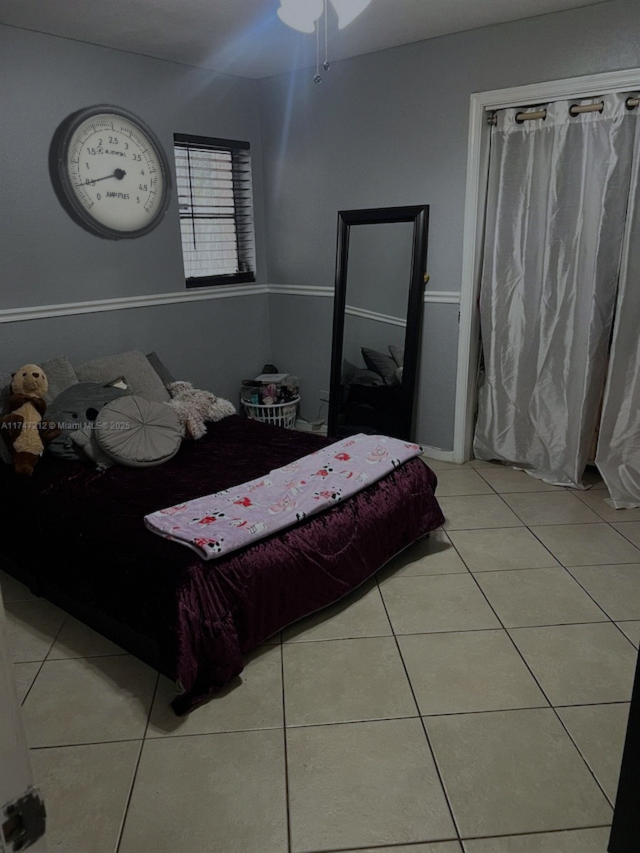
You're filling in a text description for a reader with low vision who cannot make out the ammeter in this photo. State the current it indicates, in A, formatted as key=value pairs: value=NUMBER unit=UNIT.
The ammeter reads value=0.5 unit=A
